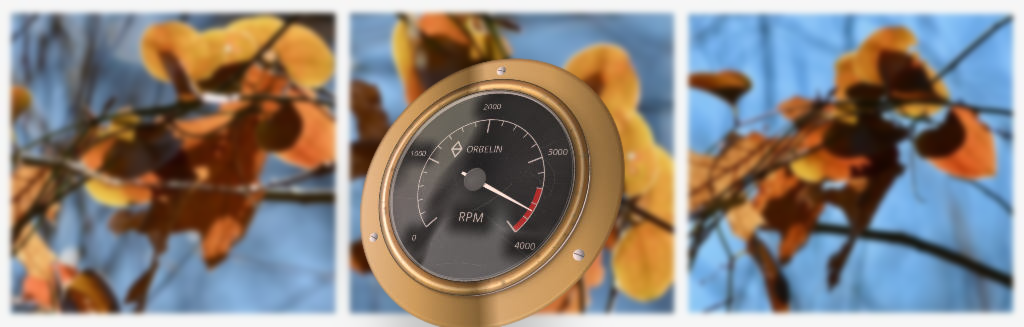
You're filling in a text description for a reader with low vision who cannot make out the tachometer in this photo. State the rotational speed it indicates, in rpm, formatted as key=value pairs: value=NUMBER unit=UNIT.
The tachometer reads value=3700 unit=rpm
